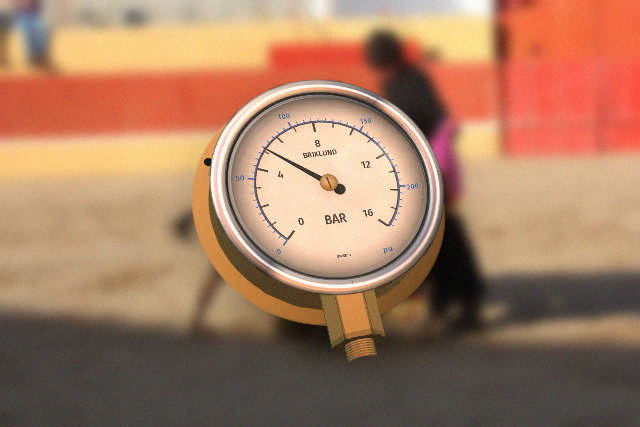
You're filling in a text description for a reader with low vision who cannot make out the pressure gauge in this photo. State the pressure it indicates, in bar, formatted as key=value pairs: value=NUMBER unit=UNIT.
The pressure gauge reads value=5 unit=bar
